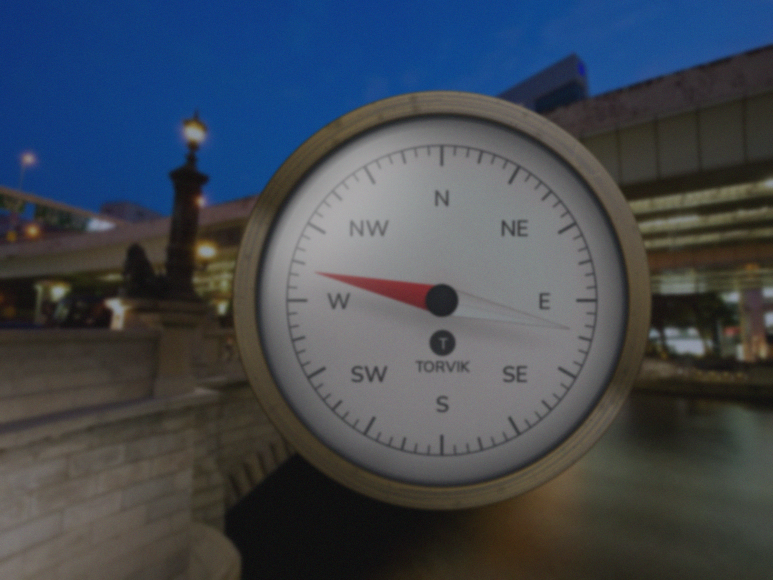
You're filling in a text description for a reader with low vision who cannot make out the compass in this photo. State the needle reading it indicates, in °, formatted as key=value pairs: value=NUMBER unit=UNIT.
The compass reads value=282.5 unit=°
